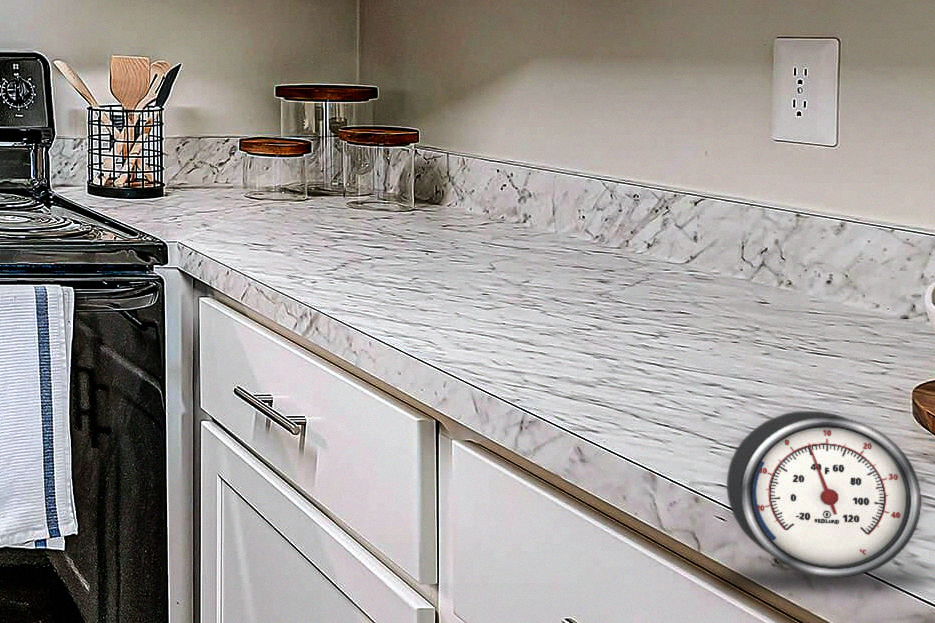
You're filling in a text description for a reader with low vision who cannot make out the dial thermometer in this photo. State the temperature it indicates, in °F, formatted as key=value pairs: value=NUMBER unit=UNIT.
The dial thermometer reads value=40 unit=°F
